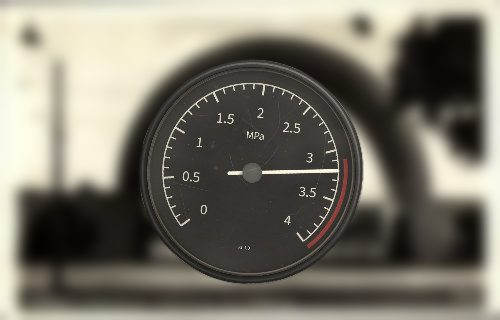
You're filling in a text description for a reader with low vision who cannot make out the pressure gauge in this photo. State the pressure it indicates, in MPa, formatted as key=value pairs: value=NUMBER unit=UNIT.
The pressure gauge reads value=3.2 unit=MPa
